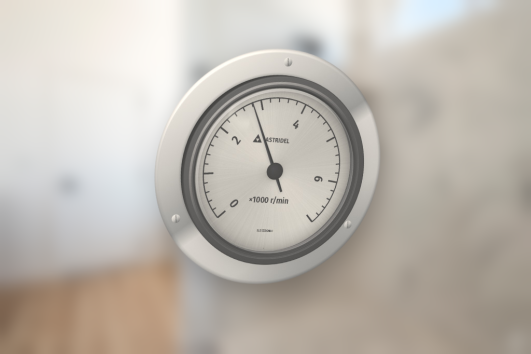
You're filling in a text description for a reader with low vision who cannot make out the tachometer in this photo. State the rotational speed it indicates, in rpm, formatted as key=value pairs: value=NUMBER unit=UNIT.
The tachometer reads value=2800 unit=rpm
